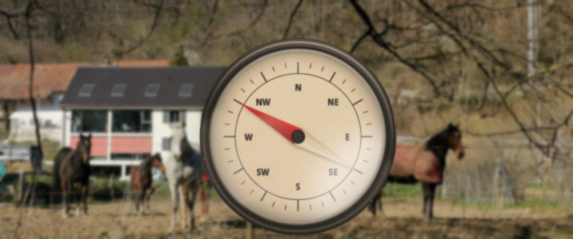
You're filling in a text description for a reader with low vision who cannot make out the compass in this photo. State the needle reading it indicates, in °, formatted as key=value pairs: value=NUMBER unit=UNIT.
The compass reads value=300 unit=°
